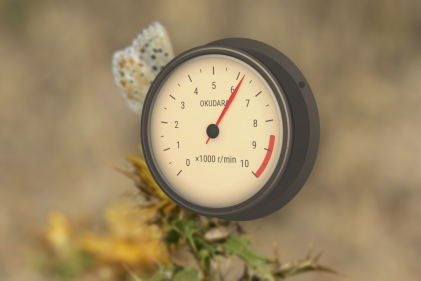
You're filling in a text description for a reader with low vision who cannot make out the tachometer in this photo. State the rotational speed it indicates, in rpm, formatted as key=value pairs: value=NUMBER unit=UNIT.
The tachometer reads value=6250 unit=rpm
